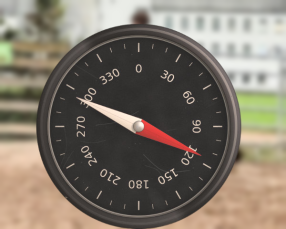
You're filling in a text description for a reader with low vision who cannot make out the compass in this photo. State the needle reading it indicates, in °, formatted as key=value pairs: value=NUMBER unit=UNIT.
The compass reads value=115 unit=°
